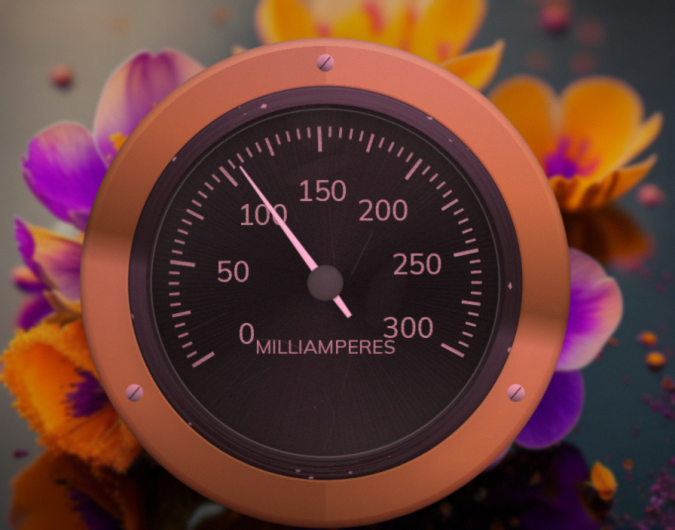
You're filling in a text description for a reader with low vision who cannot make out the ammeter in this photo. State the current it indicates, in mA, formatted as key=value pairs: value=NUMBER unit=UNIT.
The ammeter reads value=107.5 unit=mA
